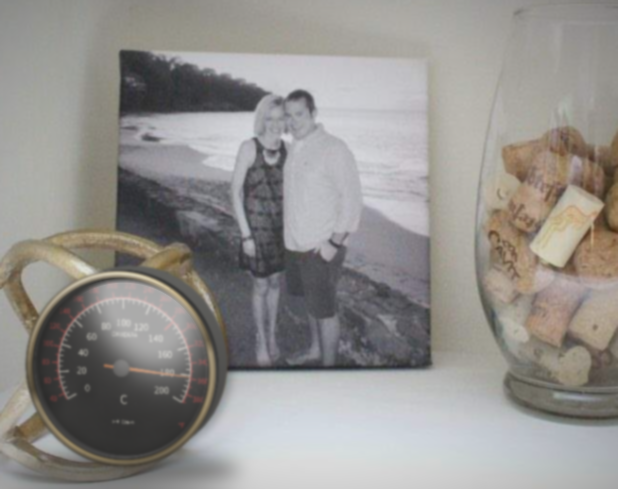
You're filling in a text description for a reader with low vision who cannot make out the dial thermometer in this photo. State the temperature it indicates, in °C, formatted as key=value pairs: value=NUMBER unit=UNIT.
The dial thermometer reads value=180 unit=°C
